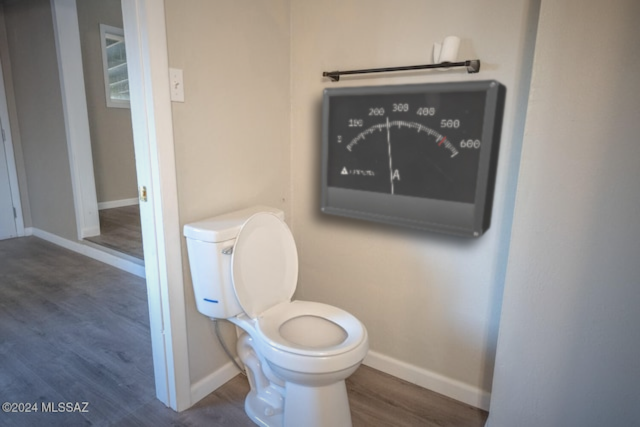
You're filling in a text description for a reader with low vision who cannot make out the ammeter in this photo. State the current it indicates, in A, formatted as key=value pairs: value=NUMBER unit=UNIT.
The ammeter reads value=250 unit=A
